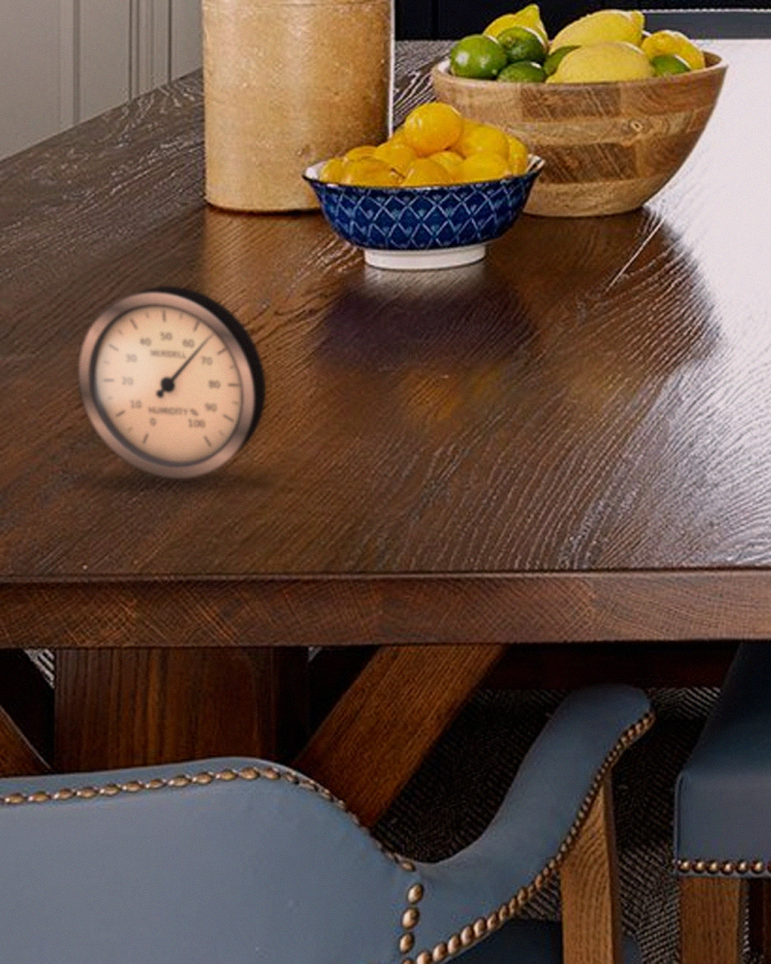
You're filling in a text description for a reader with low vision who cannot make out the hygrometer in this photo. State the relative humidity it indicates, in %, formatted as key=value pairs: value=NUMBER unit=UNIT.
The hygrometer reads value=65 unit=%
